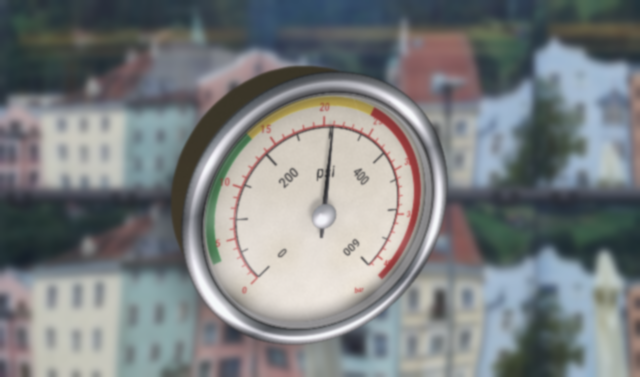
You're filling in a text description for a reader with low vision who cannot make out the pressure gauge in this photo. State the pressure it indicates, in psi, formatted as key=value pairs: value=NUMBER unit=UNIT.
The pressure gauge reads value=300 unit=psi
